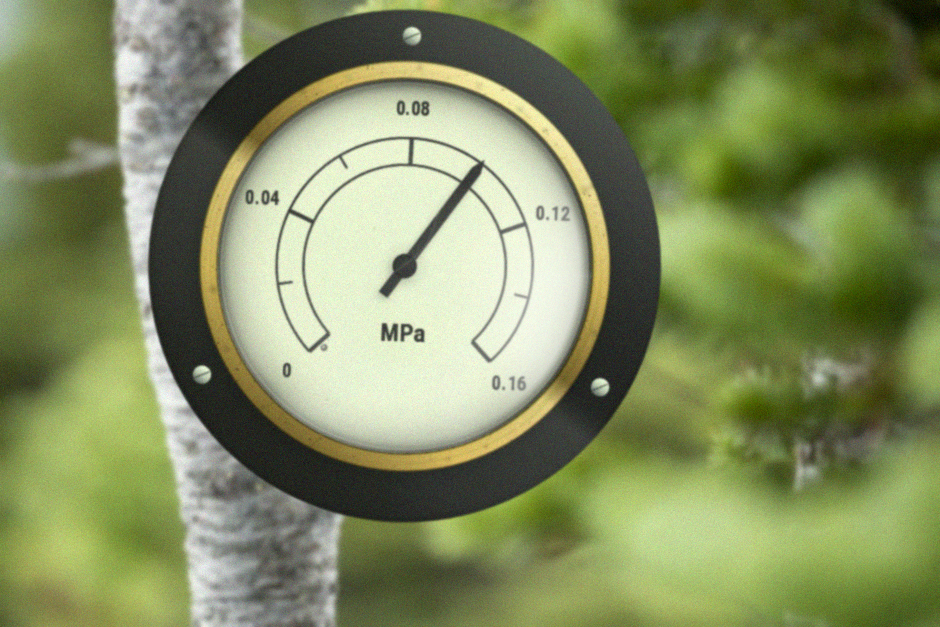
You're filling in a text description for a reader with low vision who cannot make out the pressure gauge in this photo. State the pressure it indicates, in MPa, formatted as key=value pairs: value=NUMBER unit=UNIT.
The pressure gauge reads value=0.1 unit=MPa
